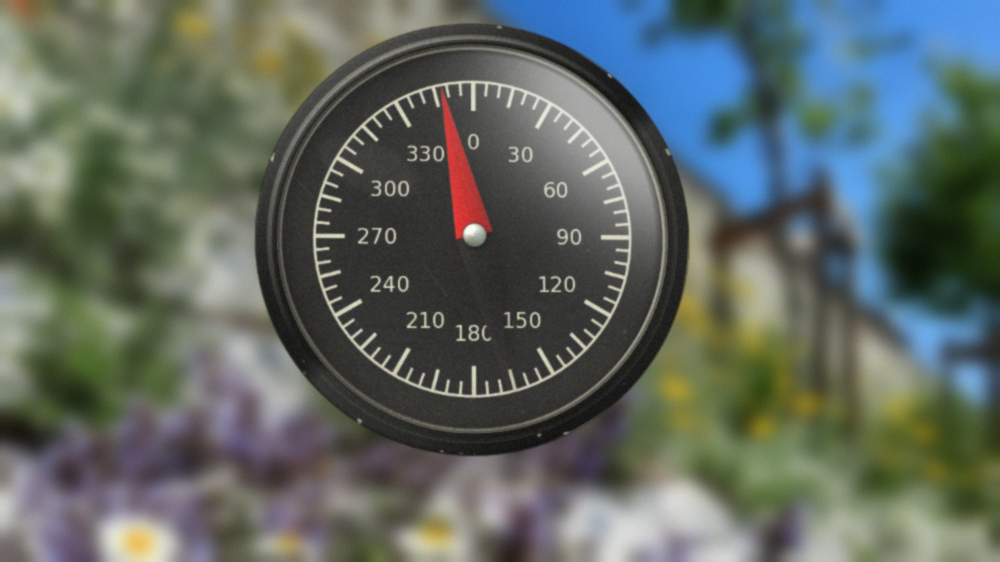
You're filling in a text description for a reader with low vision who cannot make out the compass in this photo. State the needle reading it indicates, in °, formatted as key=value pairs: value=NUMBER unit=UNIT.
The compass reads value=347.5 unit=°
